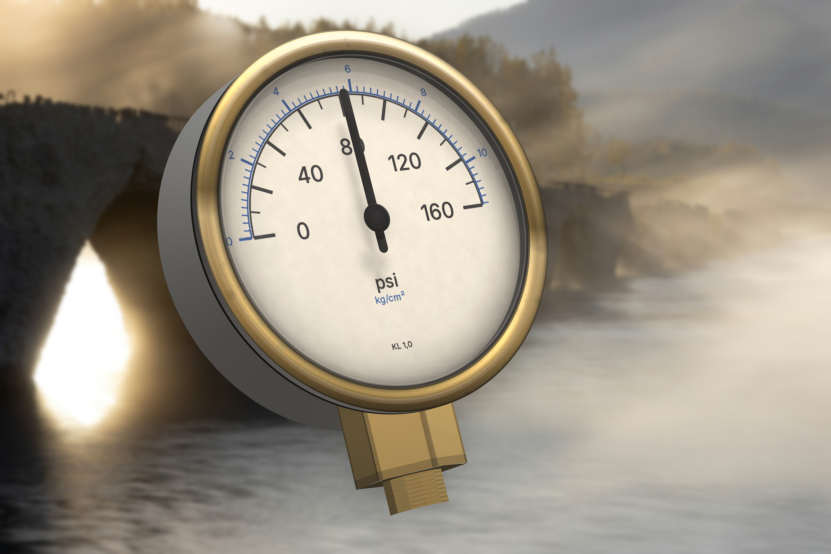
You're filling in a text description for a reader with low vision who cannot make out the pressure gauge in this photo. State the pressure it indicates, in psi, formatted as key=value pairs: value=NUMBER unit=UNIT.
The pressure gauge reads value=80 unit=psi
